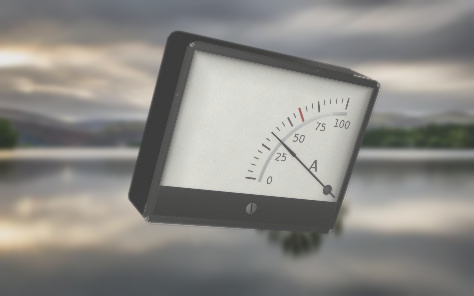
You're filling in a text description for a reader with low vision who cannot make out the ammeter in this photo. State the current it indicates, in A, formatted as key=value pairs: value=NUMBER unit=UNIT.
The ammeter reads value=35 unit=A
